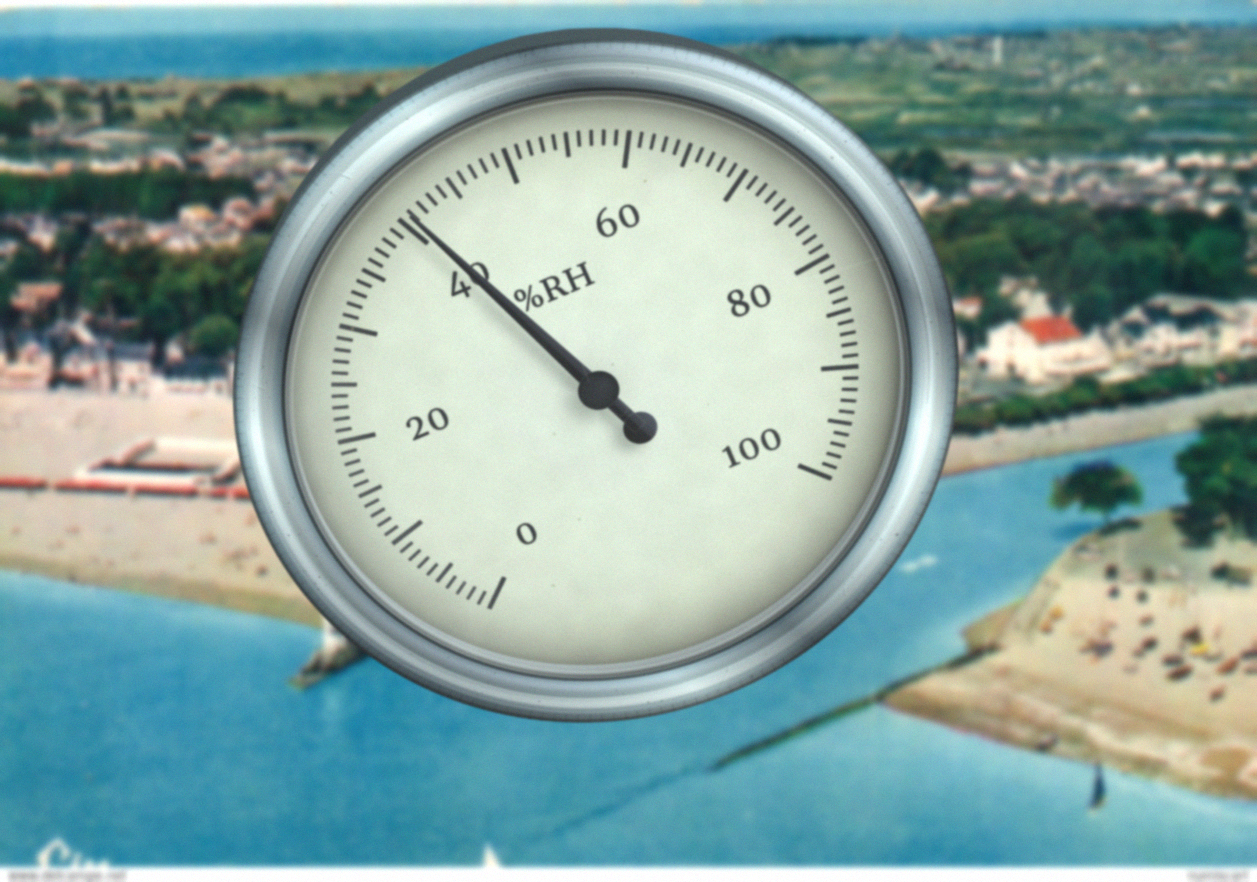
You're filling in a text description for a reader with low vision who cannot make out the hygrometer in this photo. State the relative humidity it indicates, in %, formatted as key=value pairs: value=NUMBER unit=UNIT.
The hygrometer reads value=41 unit=%
